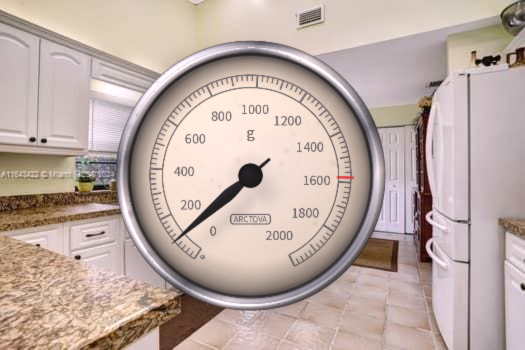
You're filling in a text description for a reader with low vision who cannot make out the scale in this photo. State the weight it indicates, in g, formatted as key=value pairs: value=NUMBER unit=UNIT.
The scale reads value=100 unit=g
